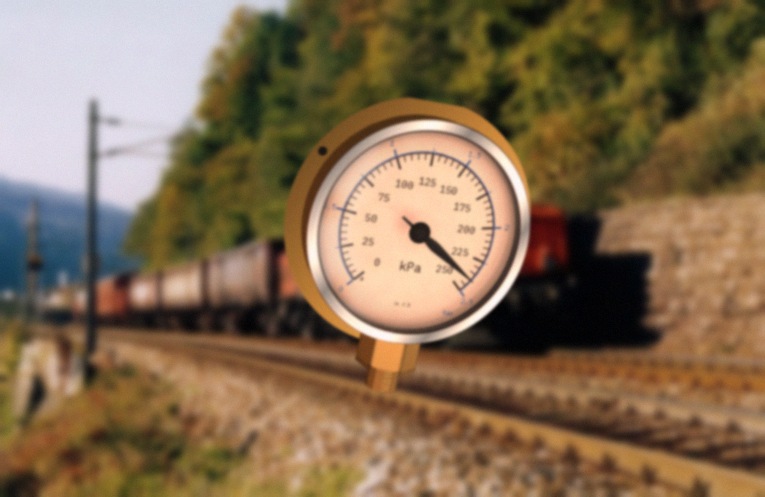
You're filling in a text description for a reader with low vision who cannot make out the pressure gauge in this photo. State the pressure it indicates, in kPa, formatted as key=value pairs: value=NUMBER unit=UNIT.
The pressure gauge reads value=240 unit=kPa
